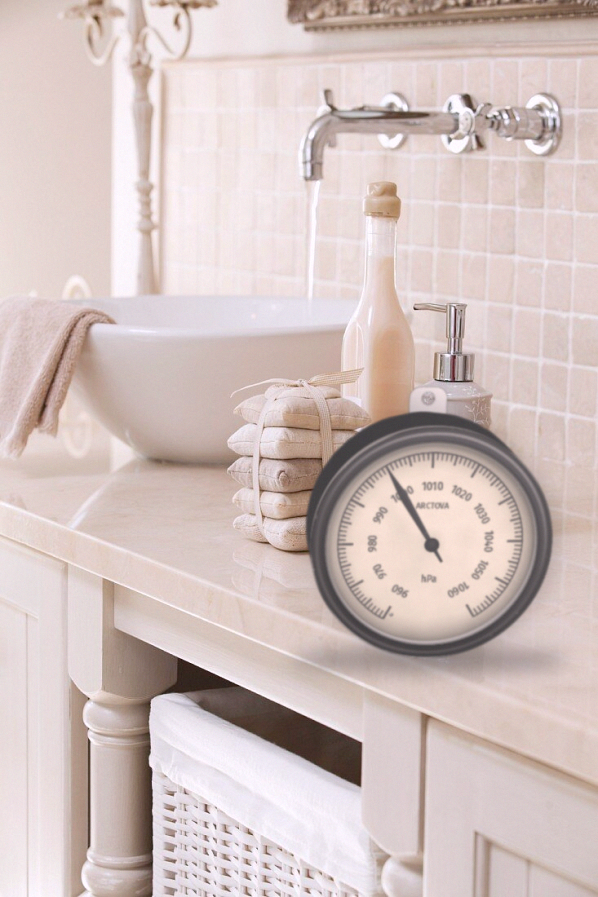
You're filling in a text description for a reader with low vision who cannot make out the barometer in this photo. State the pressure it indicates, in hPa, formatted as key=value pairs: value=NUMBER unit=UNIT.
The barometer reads value=1000 unit=hPa
